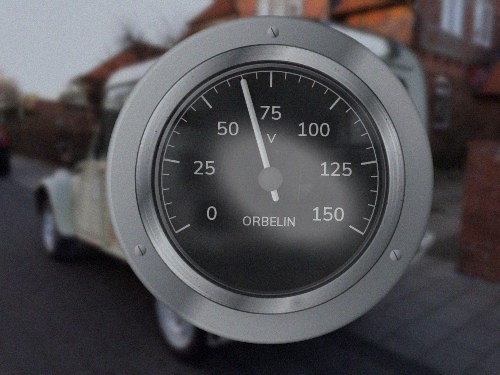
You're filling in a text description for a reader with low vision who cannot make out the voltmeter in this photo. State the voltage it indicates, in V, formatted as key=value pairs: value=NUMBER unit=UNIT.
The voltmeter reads value=65 unit=V
